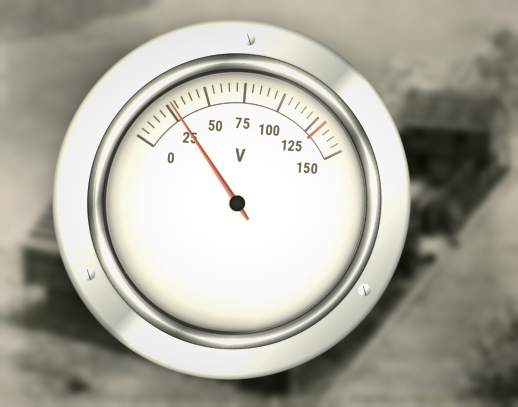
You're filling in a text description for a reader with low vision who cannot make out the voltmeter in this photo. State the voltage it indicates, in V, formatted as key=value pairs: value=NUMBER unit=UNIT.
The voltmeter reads value=27.5 unit=V
